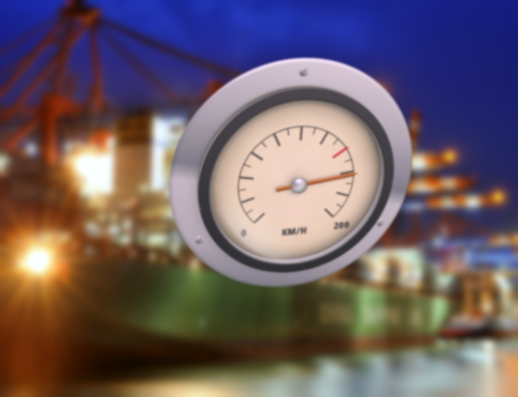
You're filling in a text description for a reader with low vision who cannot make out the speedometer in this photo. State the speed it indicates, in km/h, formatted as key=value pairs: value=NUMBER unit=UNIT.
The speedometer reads value=160 unit=km/h
